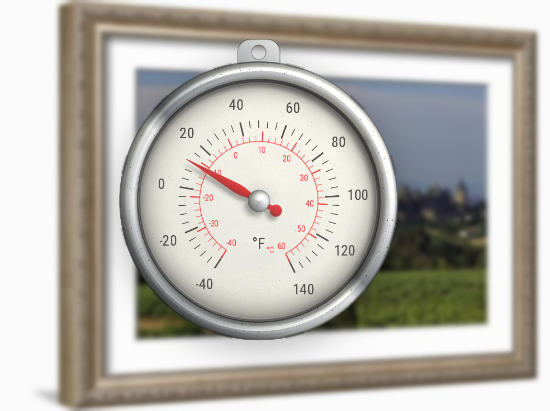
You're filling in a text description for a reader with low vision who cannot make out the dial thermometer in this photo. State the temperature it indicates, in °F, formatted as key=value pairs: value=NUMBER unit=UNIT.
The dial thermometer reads value=12 unit=°F
